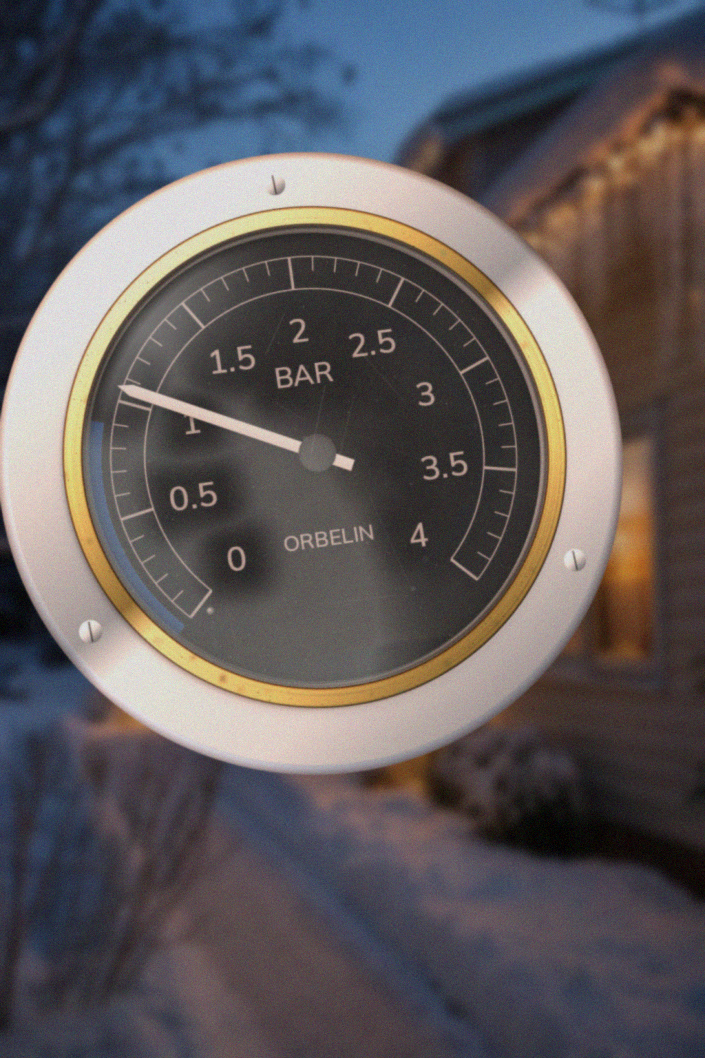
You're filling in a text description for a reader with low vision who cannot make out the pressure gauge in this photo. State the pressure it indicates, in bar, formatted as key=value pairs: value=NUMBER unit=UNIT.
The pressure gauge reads value=1.05 unit=bar
